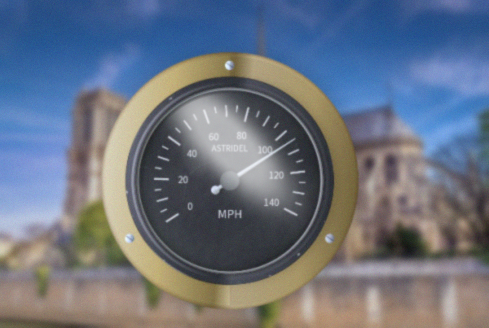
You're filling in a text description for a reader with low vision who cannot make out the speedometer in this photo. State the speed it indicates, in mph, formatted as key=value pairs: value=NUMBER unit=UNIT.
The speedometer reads value=105 unit=mph
